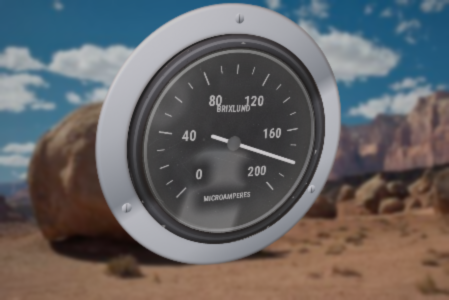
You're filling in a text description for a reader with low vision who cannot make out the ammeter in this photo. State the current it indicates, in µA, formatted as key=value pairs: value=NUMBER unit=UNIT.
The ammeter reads value=180 unit=µA
